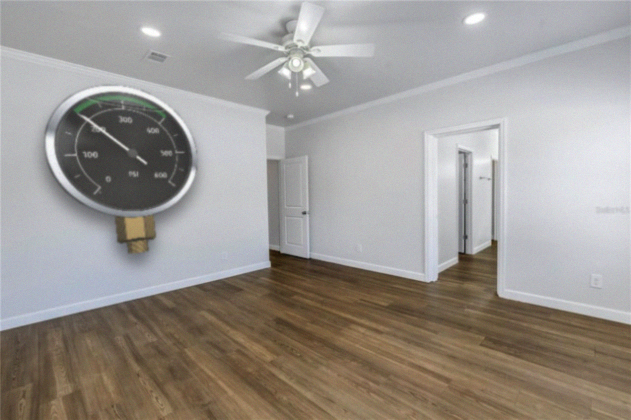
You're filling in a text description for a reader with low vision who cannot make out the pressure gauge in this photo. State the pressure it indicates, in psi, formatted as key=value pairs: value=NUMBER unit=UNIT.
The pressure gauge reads value=200 unit=psi
